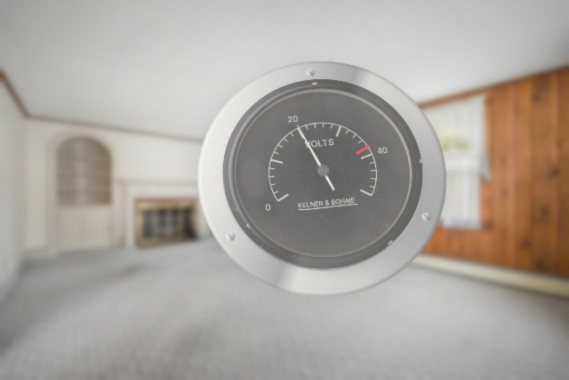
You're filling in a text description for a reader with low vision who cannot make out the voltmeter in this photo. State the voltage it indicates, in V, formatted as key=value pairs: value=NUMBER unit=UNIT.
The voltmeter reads value=20 unit=V
